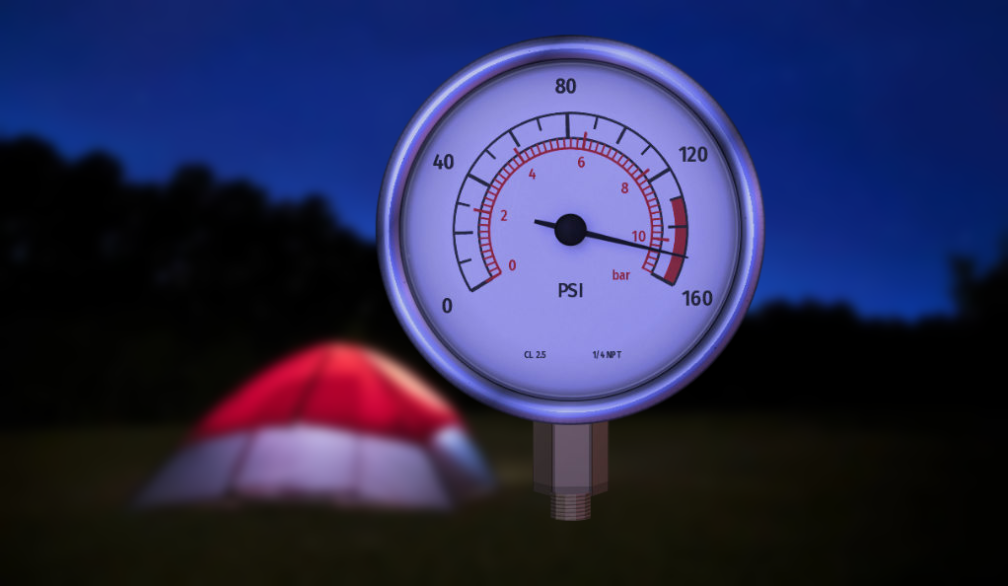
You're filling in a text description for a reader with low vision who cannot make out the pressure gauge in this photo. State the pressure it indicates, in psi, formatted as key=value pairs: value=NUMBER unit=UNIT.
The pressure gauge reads value=150 unit=psi
